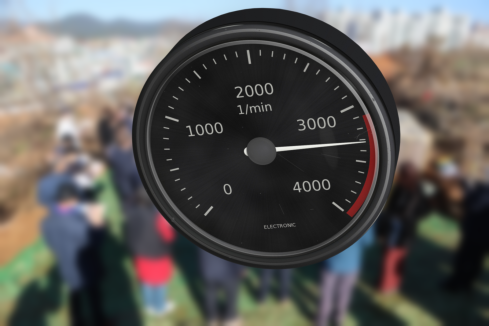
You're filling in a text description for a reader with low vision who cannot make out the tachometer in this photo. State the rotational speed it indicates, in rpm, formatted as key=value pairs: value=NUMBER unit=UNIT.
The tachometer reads value=3300 unit=rpm
